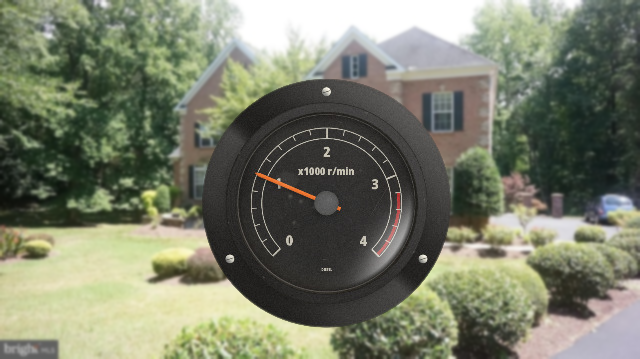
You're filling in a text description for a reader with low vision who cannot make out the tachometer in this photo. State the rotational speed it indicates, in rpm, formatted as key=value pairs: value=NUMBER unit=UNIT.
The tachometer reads value=1000 unit=rpm
